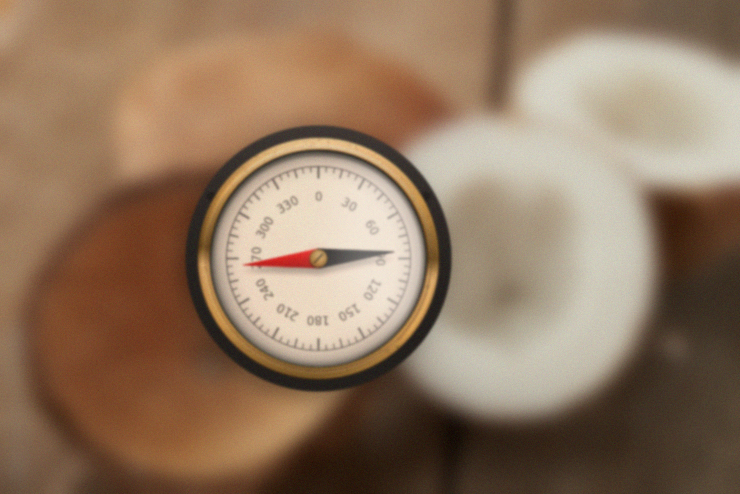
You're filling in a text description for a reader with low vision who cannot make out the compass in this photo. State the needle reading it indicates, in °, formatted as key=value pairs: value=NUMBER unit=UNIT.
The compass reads value=265 unit=°
